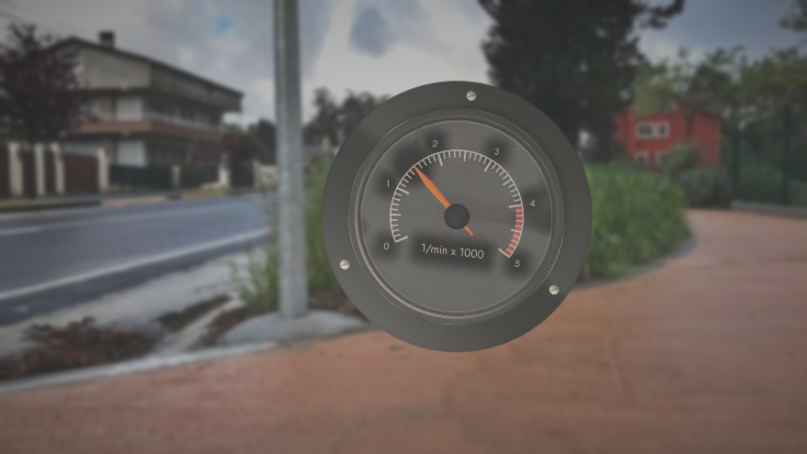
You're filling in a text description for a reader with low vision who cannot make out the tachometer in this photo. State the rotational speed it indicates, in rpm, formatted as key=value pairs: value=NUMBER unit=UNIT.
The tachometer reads value=1500 unit=rpm
